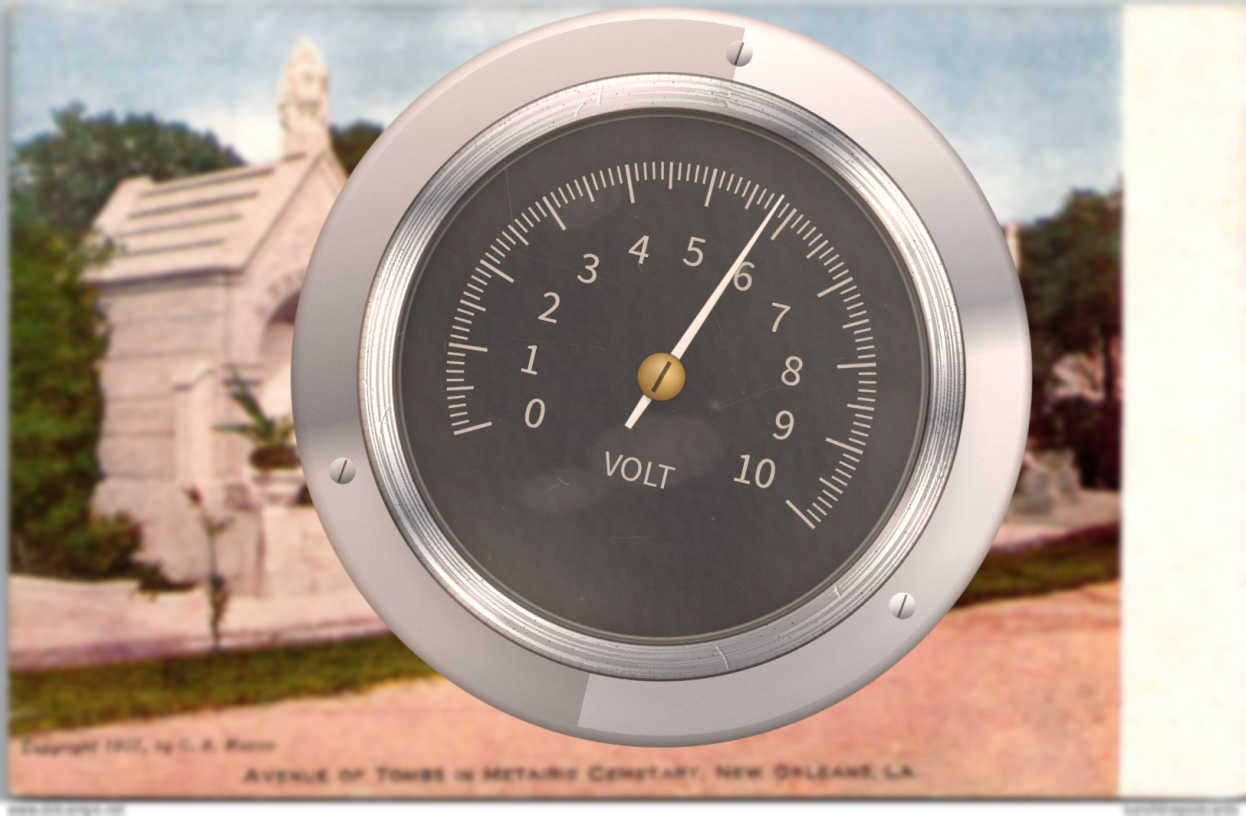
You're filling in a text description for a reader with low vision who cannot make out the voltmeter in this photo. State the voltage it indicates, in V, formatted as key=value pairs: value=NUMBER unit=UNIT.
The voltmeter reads value=5.8 unit=V
